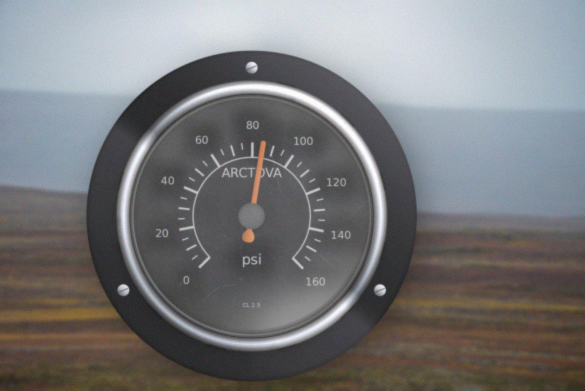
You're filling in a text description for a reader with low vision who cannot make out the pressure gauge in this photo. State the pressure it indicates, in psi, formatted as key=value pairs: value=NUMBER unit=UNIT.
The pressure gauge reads value=85 unit=psi
